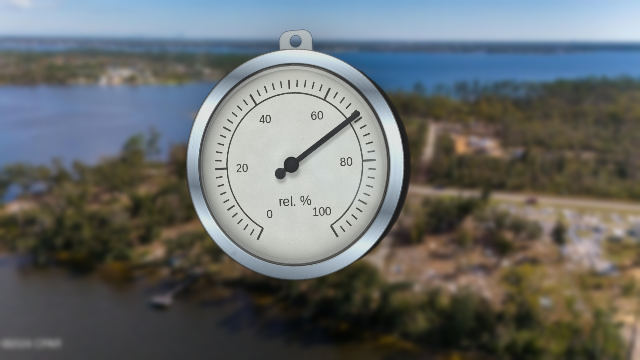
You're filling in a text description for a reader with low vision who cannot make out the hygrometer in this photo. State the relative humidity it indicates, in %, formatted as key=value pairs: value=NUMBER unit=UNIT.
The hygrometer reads value=69 unit=%
